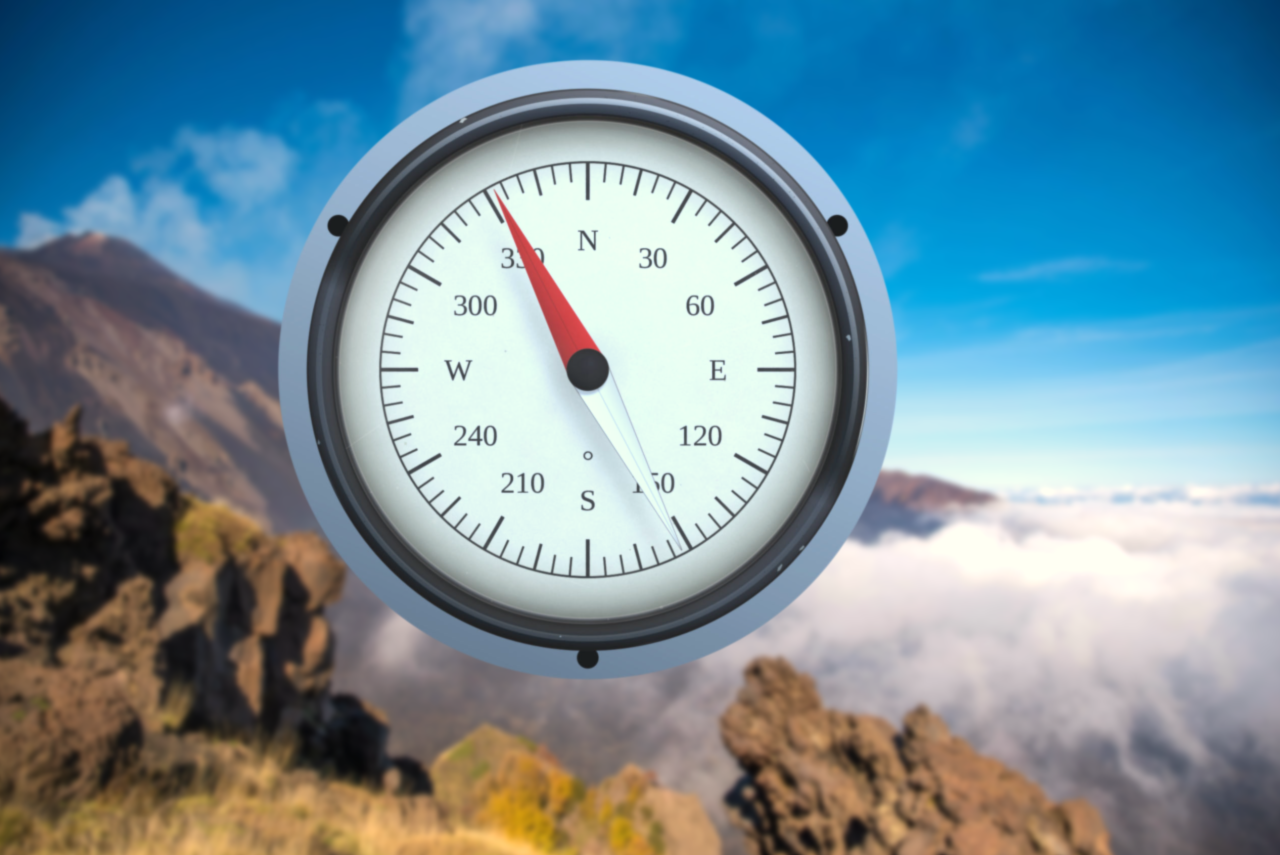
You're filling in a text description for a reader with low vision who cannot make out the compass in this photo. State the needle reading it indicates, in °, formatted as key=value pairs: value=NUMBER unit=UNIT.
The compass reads value=332.5 unit=°
